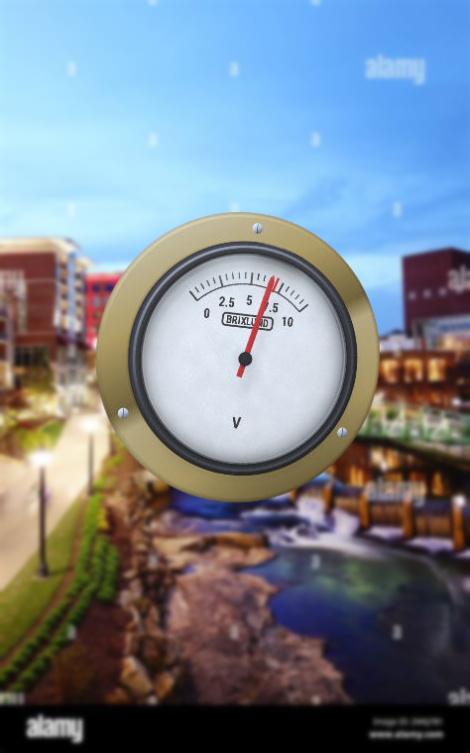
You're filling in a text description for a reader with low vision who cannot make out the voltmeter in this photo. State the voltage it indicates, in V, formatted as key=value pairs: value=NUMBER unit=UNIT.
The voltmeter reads value=6.5 unit=V
